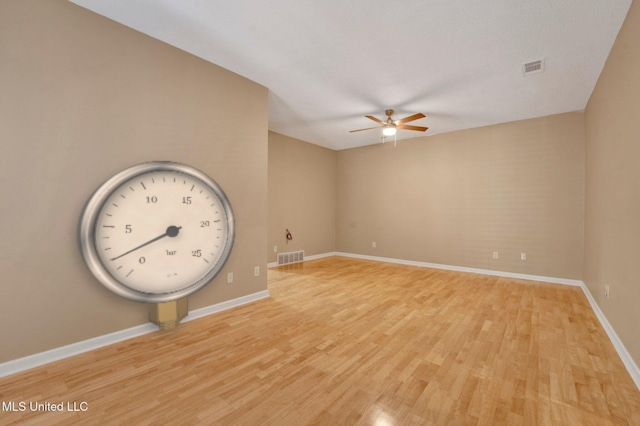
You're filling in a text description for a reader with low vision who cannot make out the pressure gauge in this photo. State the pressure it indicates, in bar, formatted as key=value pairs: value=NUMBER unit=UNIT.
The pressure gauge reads value=2 unit=bar
